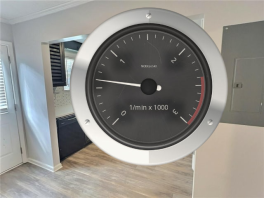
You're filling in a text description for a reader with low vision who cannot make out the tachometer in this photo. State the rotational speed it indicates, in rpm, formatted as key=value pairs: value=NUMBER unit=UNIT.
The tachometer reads value=600 unit=rpm
